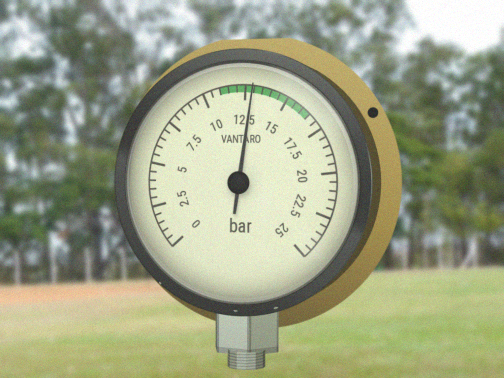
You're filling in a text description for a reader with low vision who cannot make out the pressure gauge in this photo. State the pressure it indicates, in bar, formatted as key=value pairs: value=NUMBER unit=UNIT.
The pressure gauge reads value=13 unit=bar
